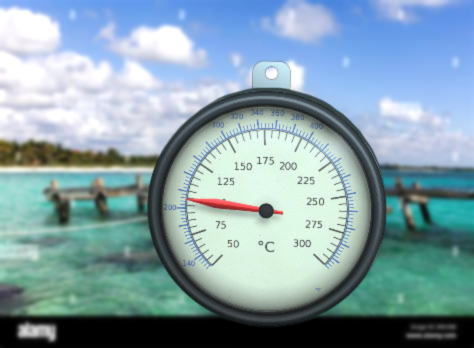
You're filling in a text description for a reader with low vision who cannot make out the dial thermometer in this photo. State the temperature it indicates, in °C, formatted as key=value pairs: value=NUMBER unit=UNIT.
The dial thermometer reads value=100 unit=°C
